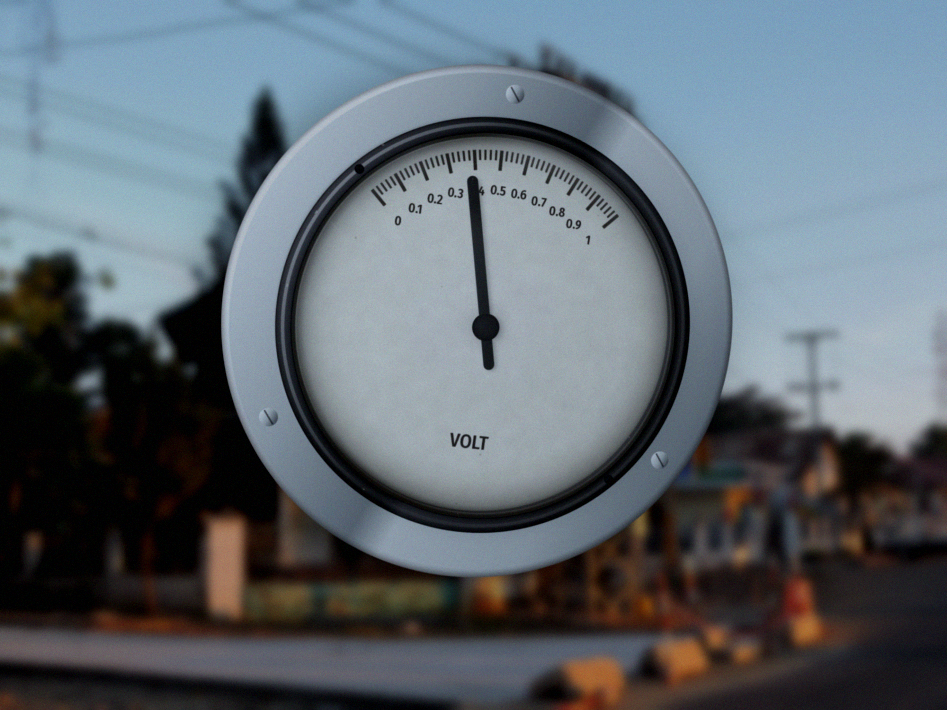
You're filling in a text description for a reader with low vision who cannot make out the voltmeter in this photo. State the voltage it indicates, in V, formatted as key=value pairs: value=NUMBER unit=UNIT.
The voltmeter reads value=0.38 unit=V
